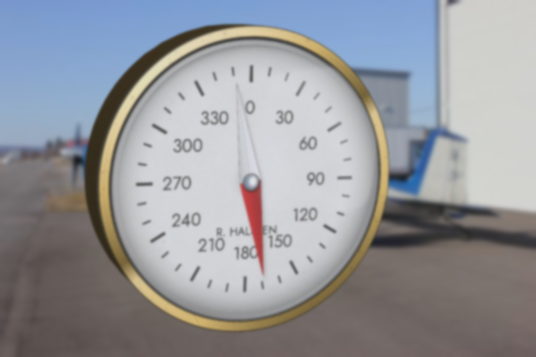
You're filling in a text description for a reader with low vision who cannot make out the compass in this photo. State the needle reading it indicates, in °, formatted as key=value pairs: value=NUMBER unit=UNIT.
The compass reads value=170 unit=°
